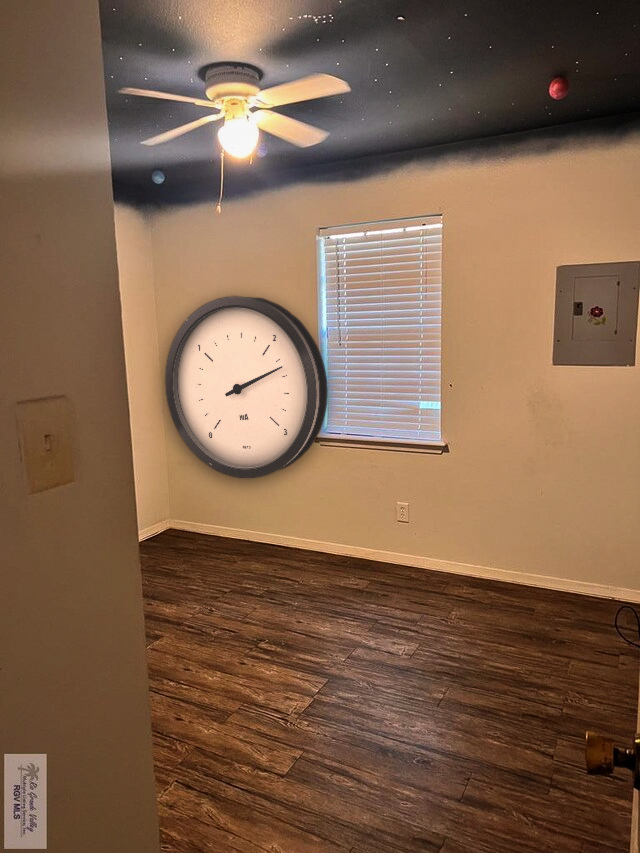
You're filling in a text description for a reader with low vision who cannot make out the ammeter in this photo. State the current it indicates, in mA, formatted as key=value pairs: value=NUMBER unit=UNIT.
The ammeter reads value=2.3 unit=mA
